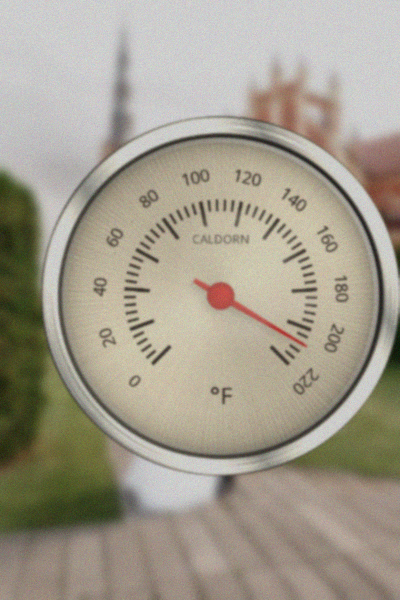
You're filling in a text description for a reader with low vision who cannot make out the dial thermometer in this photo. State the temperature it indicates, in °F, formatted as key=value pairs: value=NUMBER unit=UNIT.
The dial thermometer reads value=208 unit=°F
